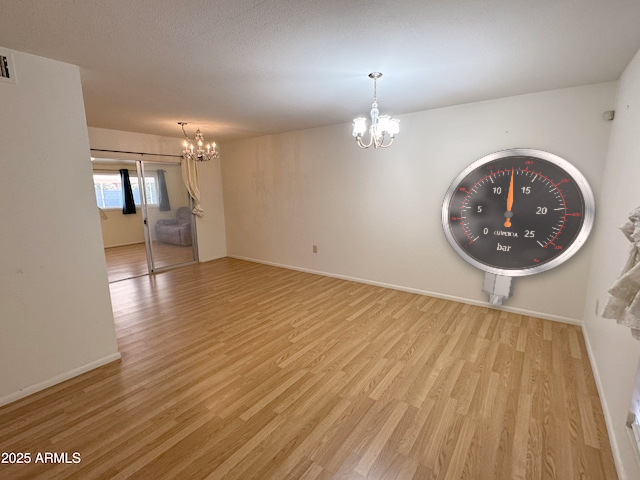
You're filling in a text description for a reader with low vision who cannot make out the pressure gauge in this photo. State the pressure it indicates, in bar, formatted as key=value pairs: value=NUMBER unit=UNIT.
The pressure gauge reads value=12.5 unit=bar
